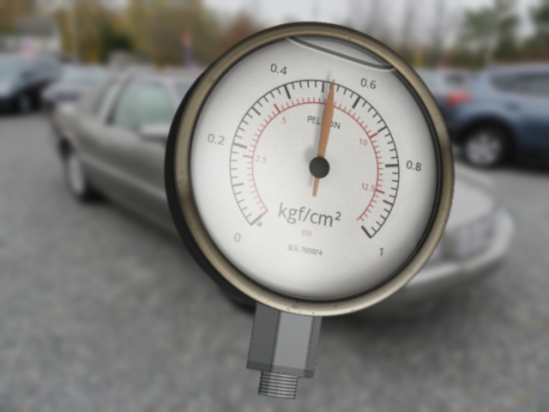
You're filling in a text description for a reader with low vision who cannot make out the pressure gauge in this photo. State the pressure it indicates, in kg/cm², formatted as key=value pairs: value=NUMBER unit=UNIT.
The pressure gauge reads value=0.52 unit=kg/cm²
